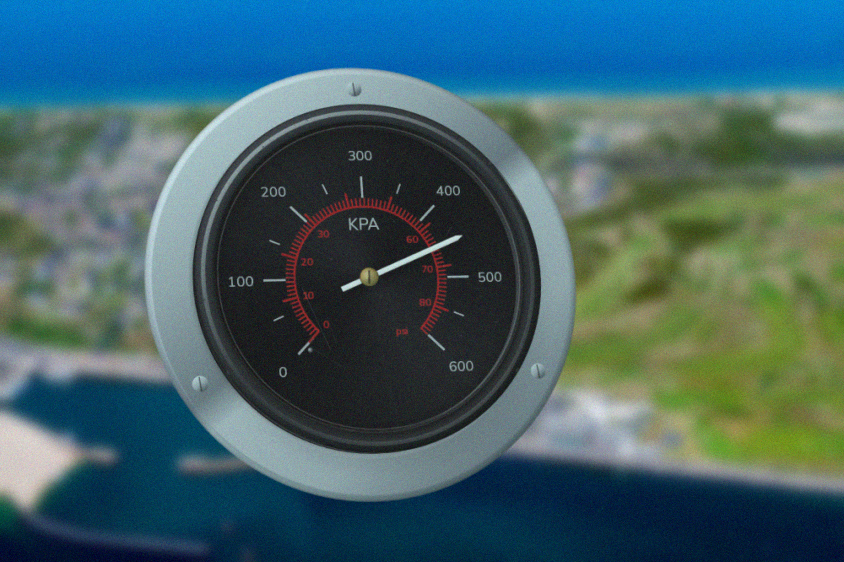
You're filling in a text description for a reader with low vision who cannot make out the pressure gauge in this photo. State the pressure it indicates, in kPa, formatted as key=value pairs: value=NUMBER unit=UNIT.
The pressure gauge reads value=450 unit=kPa
